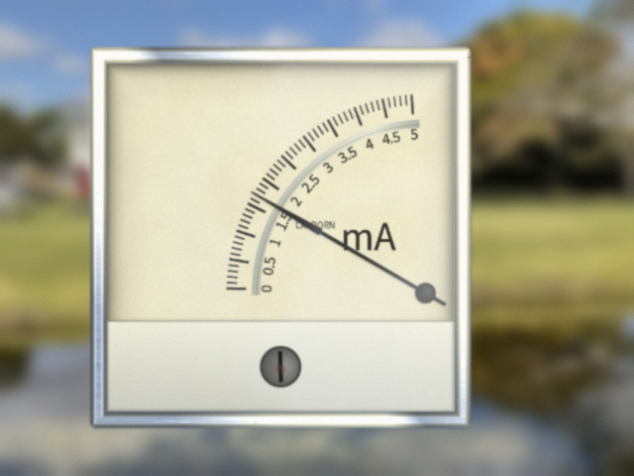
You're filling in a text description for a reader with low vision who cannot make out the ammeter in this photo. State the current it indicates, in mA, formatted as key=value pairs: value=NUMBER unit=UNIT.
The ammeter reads value=1.7 unit=mA
